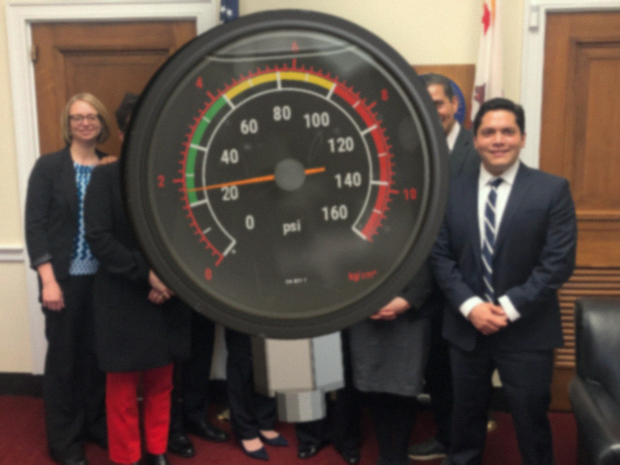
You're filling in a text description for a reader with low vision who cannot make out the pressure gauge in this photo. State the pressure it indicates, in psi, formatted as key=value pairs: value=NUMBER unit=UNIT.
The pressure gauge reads value=25 unit=psi
